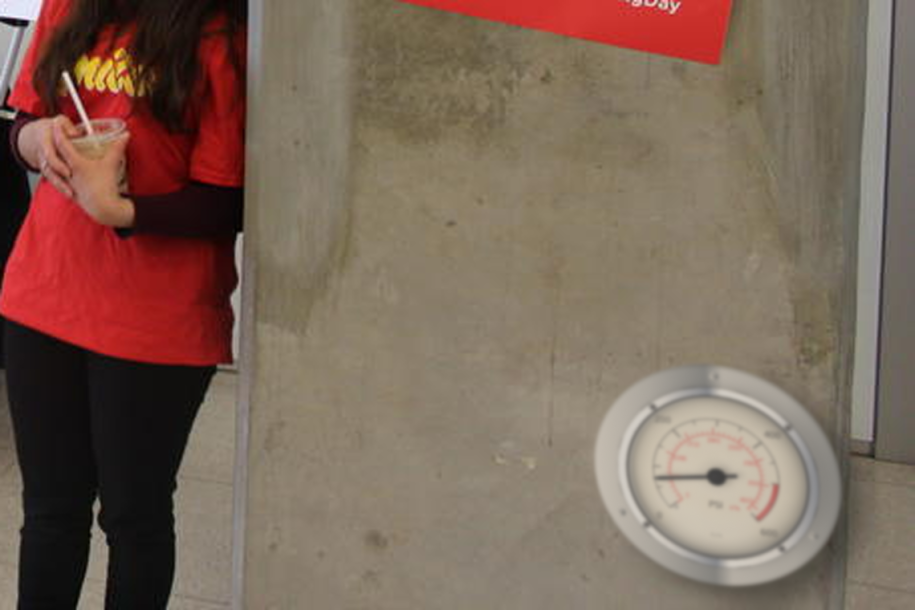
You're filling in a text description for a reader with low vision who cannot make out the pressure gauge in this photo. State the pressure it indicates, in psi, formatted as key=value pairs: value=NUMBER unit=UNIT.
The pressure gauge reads value=75 unit=psi
